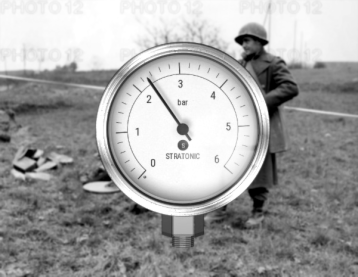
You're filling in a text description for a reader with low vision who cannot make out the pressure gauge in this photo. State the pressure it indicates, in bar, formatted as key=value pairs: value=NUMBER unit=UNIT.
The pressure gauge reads value=2.3 unit=bar
